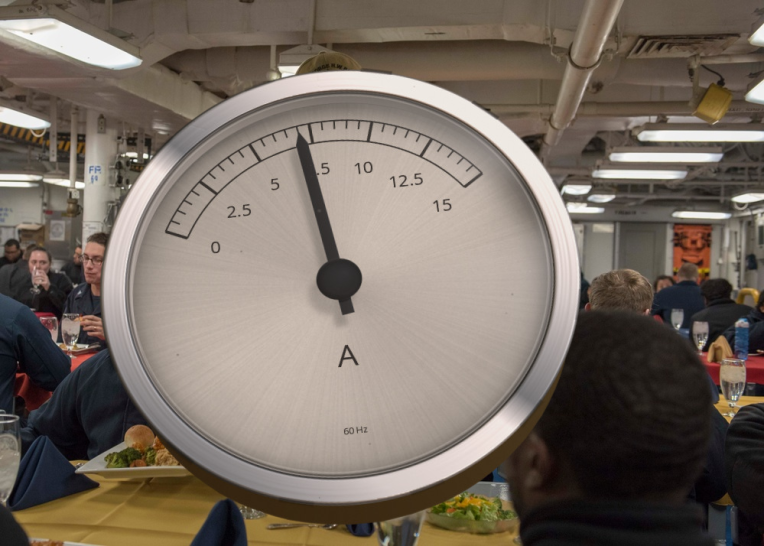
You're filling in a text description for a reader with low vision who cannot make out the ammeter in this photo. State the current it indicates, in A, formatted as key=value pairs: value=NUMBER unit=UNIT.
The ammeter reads value=7 unit=A
